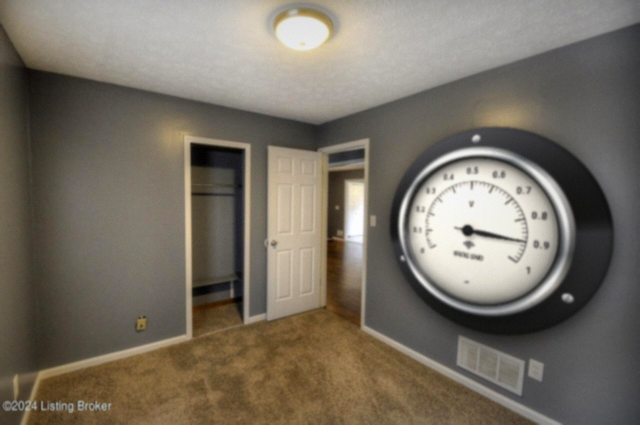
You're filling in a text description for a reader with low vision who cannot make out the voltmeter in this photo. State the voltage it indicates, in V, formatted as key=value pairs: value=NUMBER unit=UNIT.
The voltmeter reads value=0.9 unit=V
